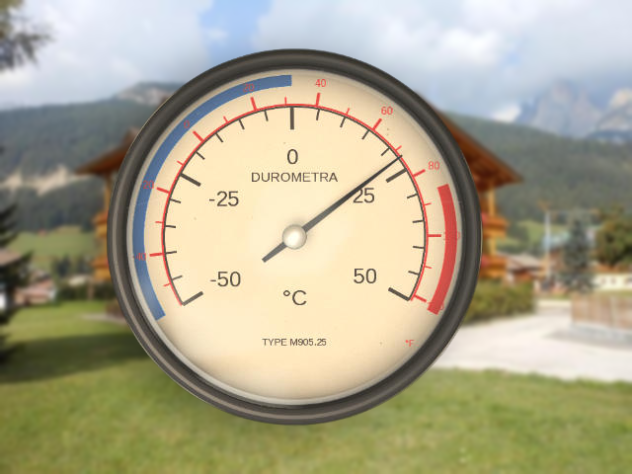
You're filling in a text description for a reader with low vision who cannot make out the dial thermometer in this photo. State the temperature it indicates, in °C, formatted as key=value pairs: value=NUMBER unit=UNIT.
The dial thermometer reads value=22.5 unit=°C
